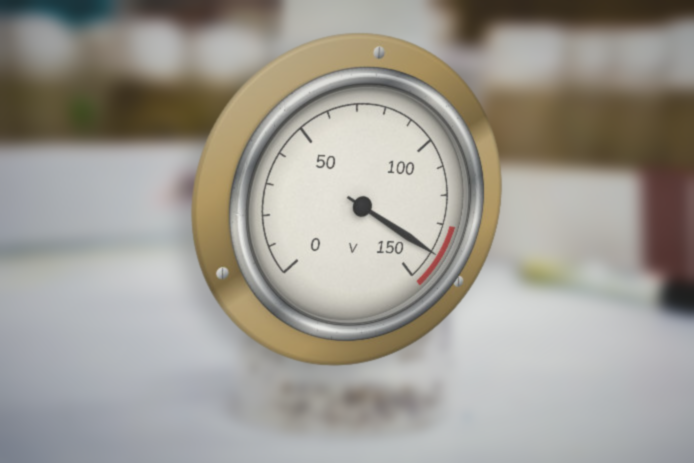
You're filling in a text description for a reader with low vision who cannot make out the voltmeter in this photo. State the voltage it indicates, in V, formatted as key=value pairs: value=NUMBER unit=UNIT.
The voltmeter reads value=140 unit=V
